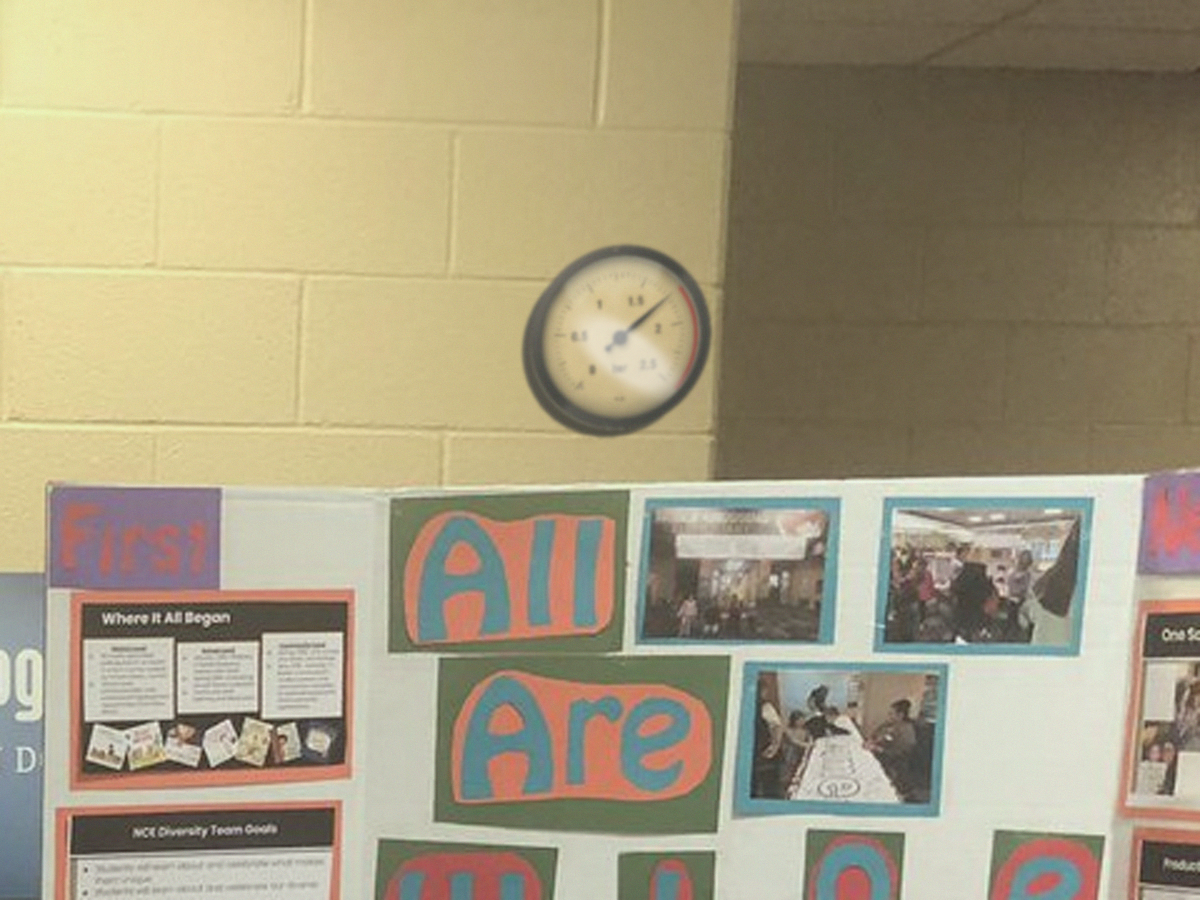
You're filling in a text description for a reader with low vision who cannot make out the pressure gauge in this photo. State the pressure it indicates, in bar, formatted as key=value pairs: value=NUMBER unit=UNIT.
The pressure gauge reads value=1.75 unit=bar
